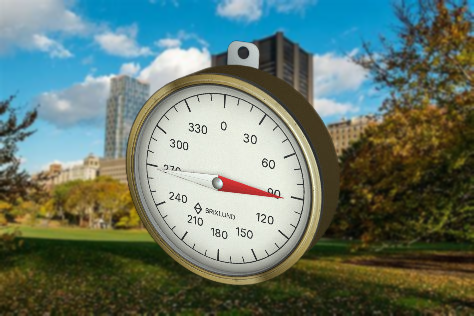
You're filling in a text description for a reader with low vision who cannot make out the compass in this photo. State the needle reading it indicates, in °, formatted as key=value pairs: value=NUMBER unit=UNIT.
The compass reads value=90 unit=°
